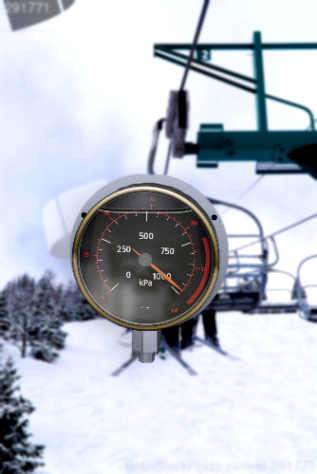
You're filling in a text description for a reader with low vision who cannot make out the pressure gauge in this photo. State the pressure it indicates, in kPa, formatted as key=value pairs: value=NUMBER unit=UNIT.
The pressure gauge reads value=975 unit=kPa
